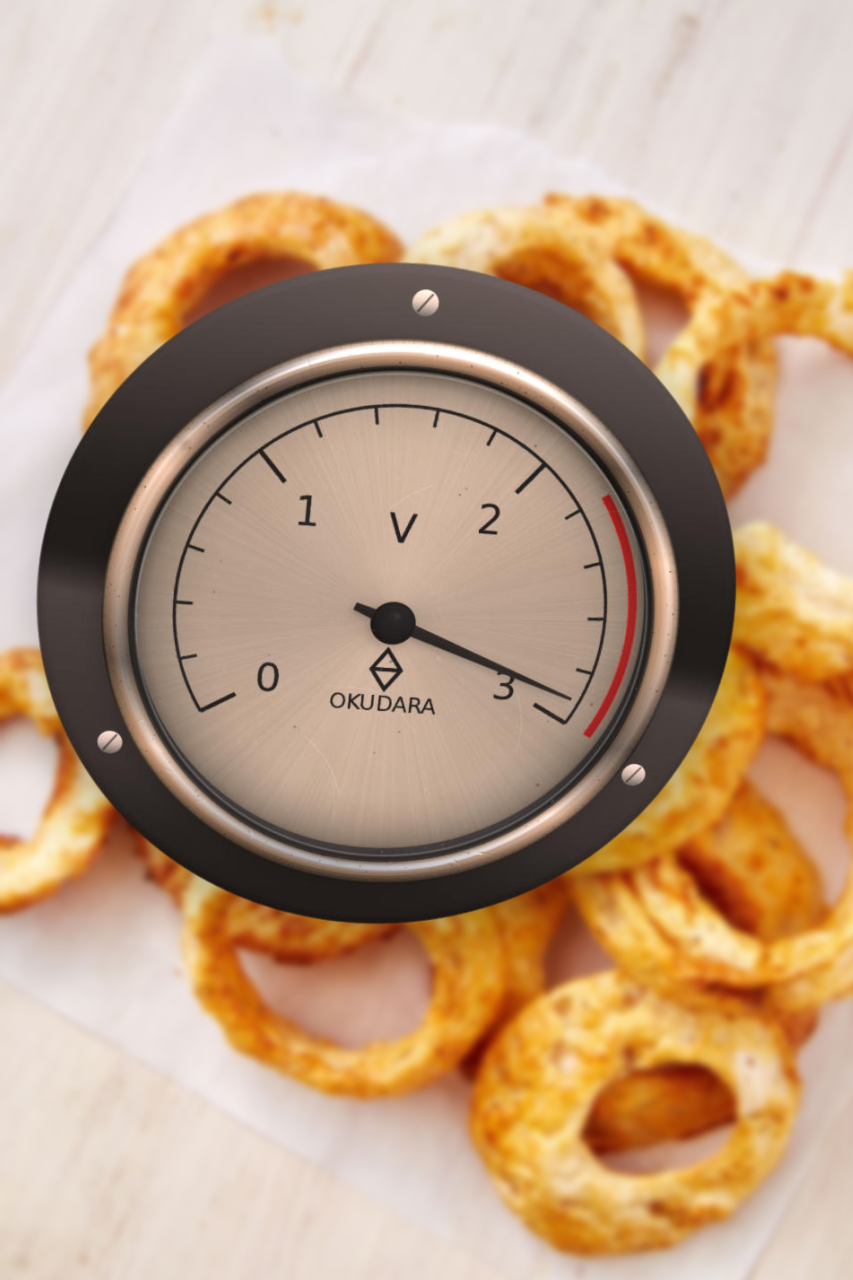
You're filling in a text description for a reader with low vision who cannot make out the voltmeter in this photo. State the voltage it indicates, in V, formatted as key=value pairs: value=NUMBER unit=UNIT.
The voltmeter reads value=2.9 unit=V
